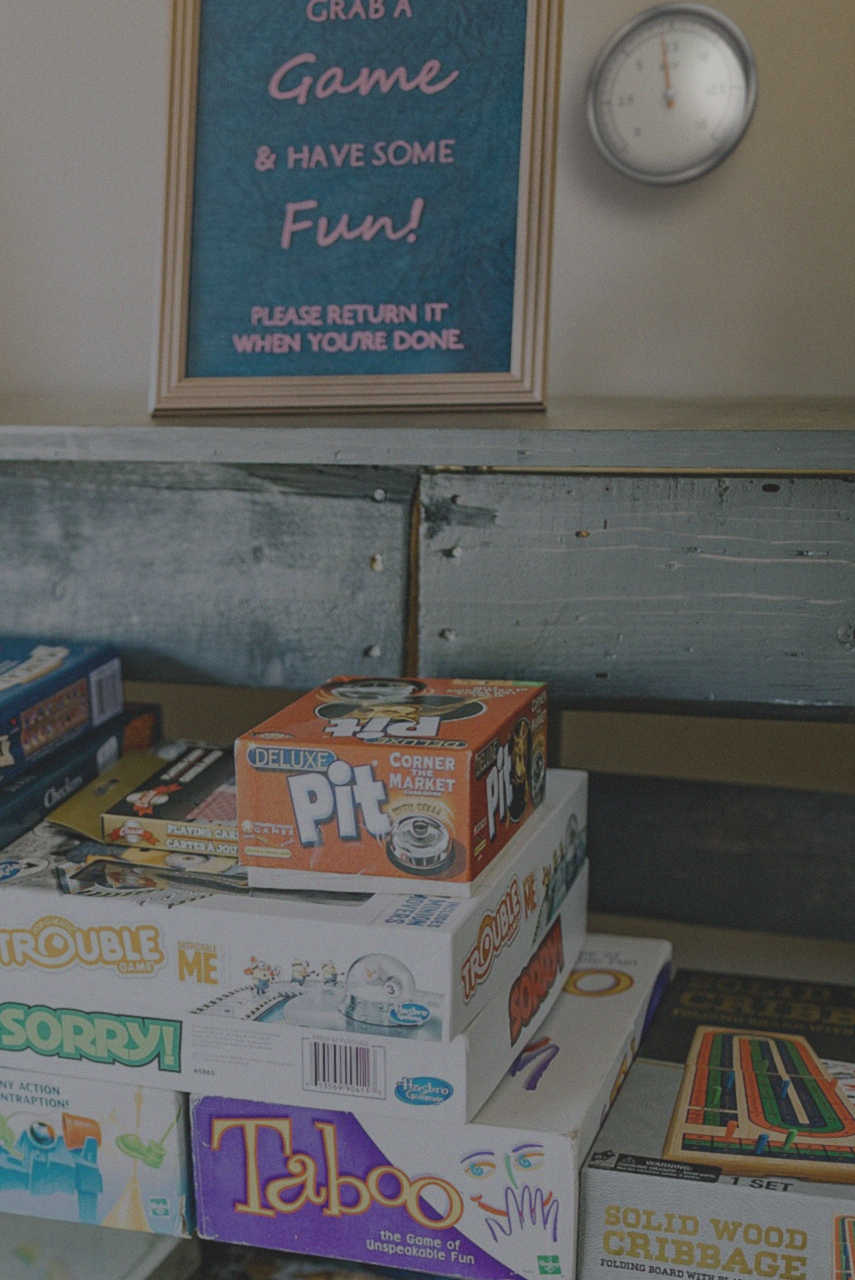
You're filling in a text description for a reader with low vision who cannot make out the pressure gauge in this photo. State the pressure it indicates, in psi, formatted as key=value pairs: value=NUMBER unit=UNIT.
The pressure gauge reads value=7 unit=psi
